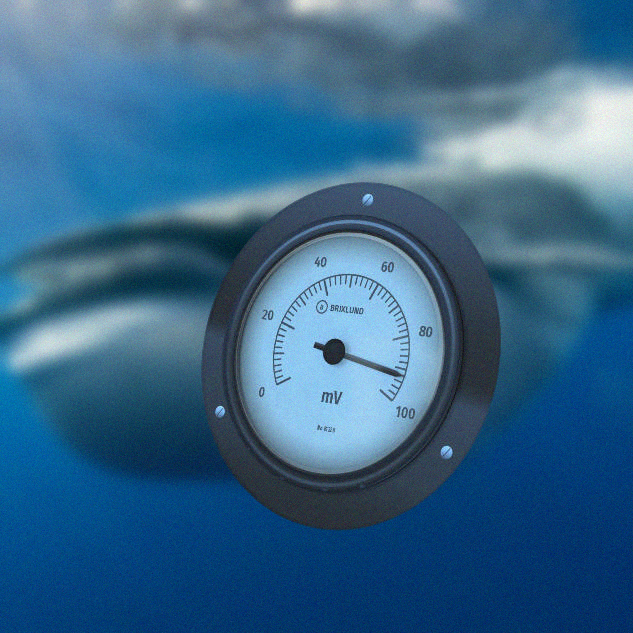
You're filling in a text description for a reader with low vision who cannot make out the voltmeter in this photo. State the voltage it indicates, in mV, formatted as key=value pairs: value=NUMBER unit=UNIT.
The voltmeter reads value=92 unit=mV
